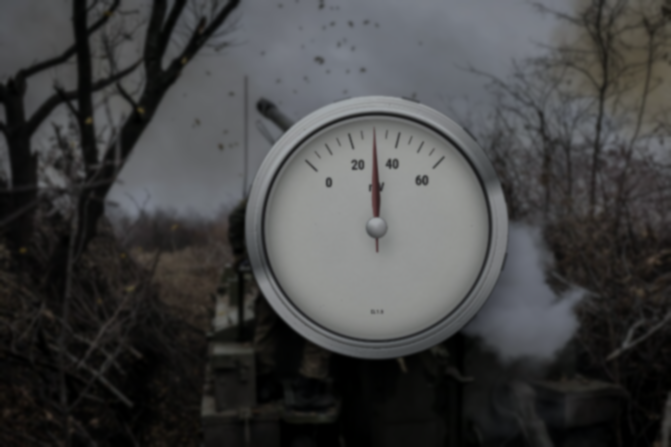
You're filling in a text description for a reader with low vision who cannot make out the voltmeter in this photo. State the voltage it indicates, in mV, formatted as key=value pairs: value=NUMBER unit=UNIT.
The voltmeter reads value=30 unit=mV
